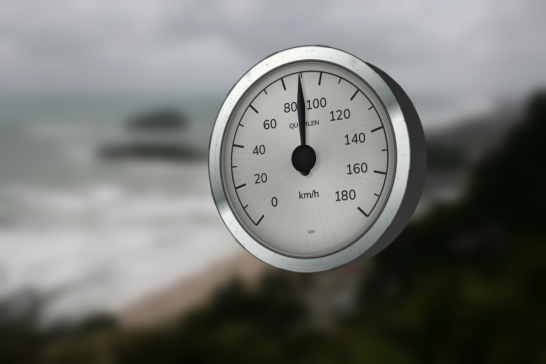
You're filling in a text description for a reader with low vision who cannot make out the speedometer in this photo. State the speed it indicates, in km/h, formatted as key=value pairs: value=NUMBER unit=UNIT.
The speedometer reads value=90 unit=km/h
